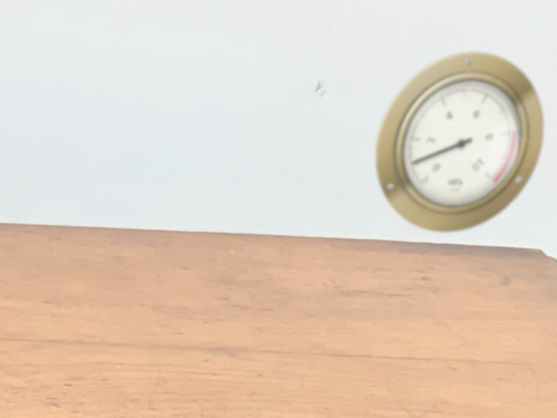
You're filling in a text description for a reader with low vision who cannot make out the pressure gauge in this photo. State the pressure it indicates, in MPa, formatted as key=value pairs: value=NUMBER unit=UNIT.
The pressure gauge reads value=1 unit=MPa
